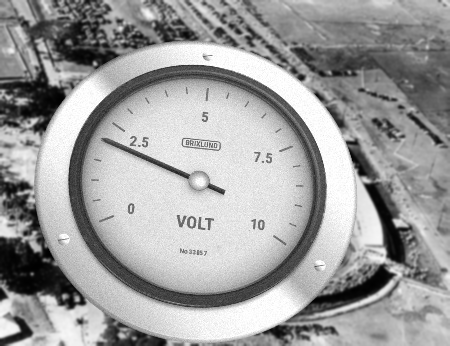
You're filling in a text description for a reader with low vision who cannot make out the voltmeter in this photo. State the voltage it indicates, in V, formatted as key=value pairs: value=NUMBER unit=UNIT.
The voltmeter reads value=2 unit=V
